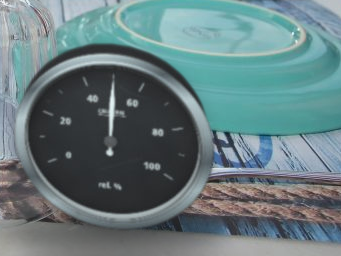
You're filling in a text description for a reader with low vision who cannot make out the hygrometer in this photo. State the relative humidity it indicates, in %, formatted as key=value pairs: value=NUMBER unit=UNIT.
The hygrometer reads value=50 unit=%
